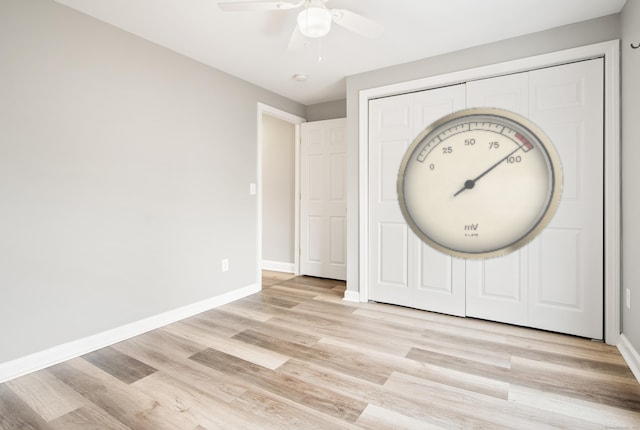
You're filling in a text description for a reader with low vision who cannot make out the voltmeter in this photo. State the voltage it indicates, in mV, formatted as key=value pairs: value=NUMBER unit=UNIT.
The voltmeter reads value=95 unit=mV
